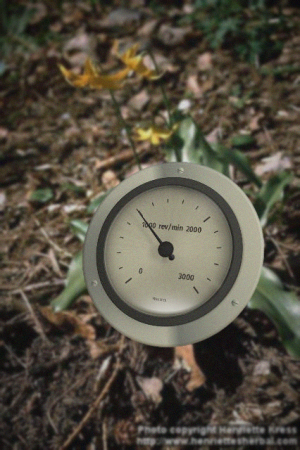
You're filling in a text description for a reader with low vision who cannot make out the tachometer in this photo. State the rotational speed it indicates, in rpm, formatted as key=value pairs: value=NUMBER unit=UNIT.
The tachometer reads value=1000 unit=rpm
